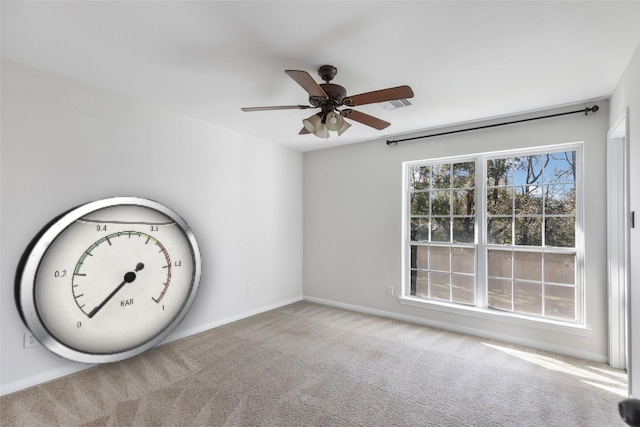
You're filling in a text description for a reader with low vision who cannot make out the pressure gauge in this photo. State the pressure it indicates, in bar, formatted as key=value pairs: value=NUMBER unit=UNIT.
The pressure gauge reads value=0 unit=bar
